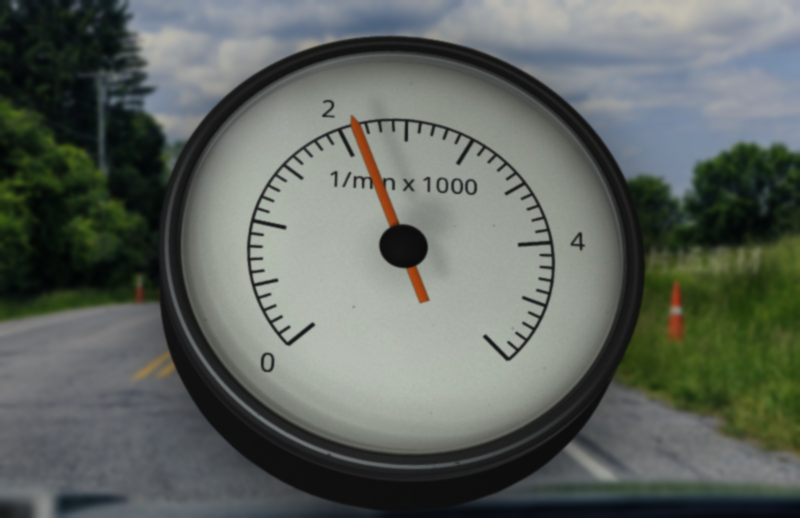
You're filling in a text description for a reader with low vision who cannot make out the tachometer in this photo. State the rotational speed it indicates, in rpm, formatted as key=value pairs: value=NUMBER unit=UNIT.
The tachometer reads value=2100 unit=rpm
